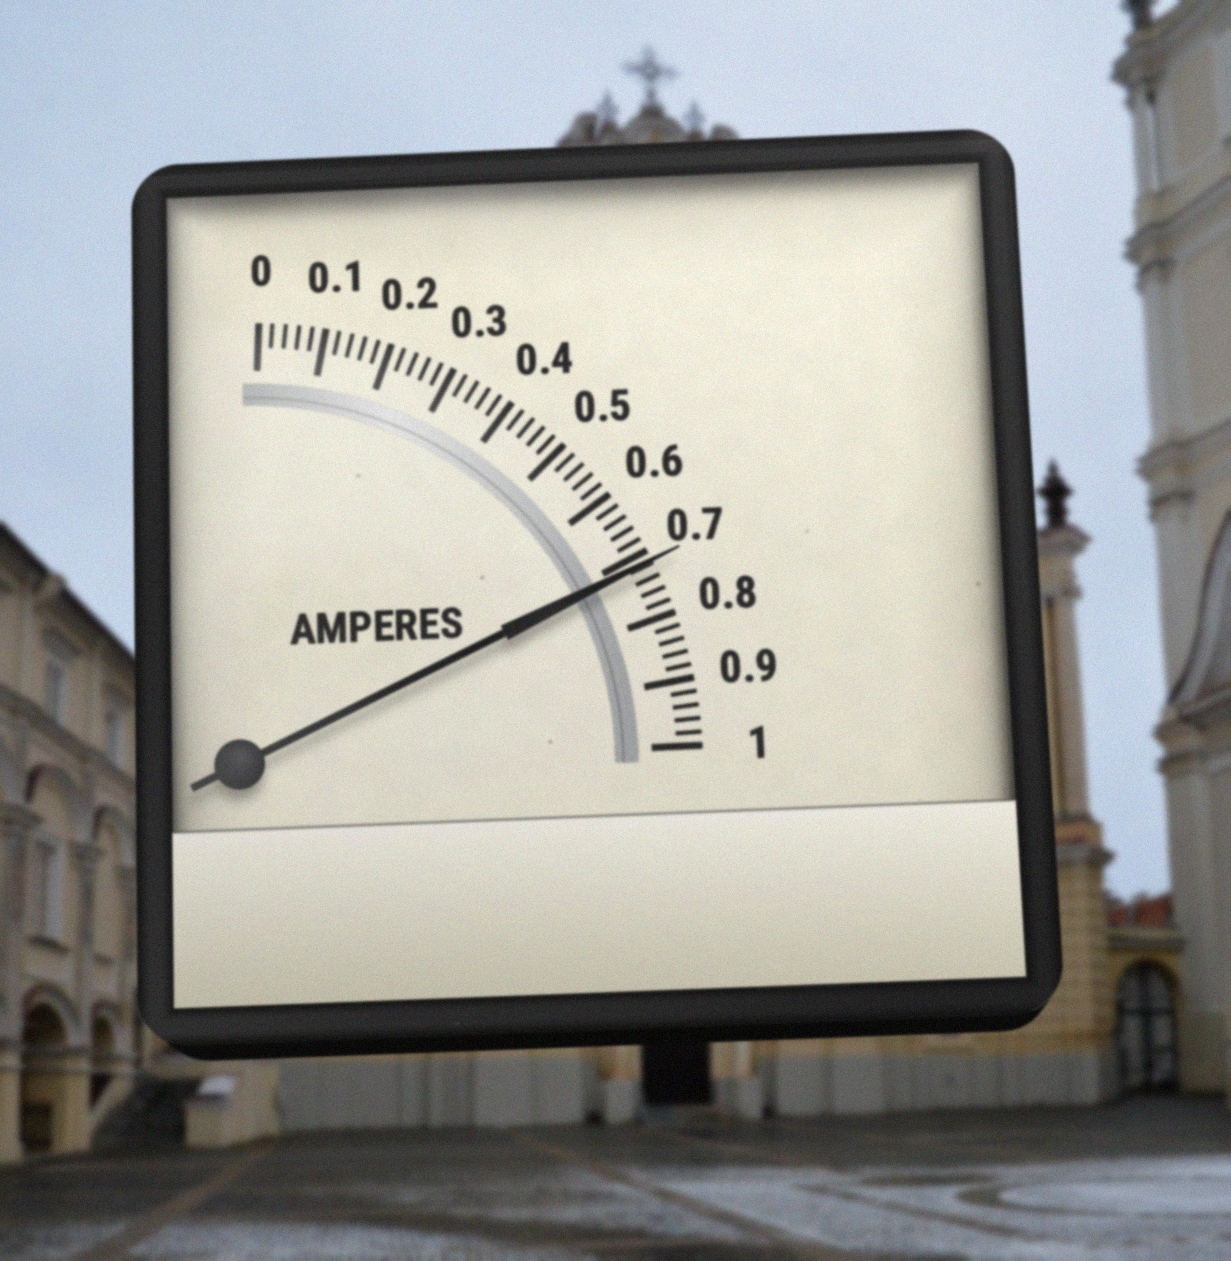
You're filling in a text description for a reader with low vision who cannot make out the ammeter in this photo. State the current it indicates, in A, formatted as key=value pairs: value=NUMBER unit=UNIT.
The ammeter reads value=0.72 unit=A
